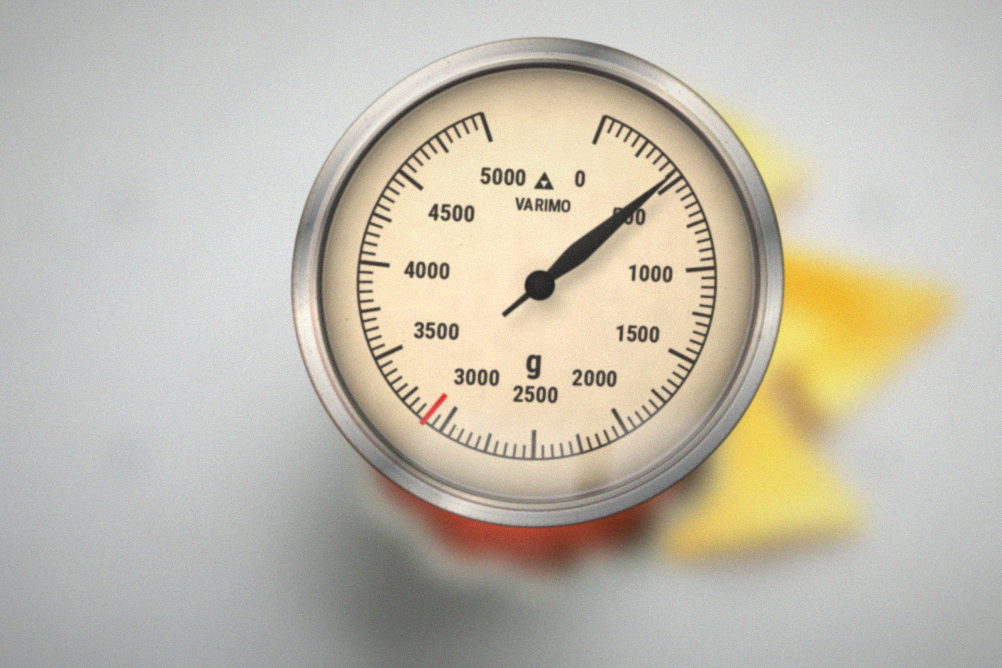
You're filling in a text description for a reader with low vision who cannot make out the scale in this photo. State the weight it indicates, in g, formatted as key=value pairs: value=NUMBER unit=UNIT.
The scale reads value=450 unit=g
